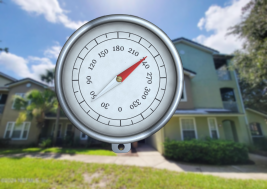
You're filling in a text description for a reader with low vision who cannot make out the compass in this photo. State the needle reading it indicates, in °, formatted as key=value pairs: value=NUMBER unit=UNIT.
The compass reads value=232.5 unit=°
